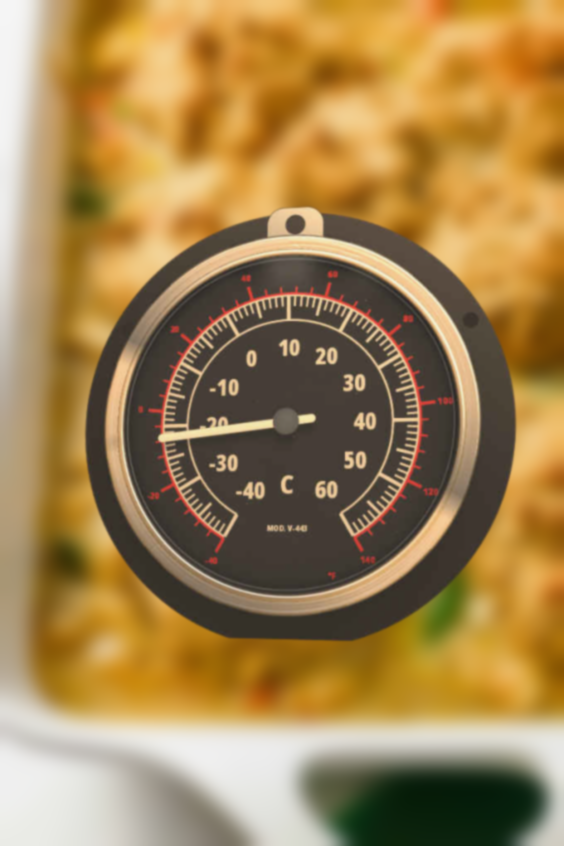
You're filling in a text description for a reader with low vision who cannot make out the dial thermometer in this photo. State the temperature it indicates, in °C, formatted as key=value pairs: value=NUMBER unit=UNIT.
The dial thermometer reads value=-22 unit=°C
